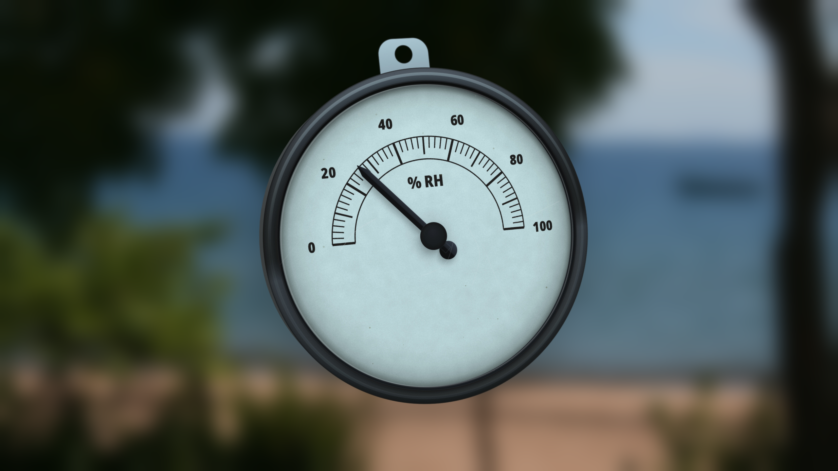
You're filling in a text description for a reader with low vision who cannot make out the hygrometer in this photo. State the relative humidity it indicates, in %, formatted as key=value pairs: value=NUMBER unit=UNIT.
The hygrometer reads value=26 unit=%
